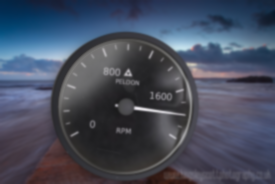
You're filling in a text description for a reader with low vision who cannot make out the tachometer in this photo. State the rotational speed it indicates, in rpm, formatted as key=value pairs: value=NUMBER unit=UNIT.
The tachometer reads value=1800 unit=rpm
